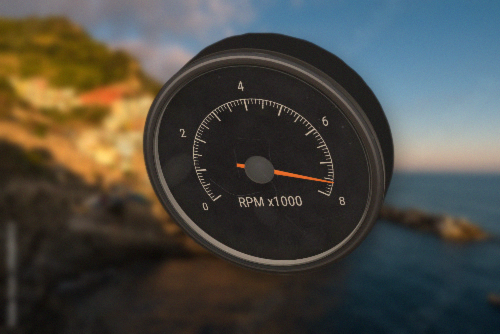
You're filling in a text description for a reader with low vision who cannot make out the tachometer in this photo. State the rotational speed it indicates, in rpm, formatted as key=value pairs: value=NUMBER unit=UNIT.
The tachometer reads value=7500 unit=rpm
